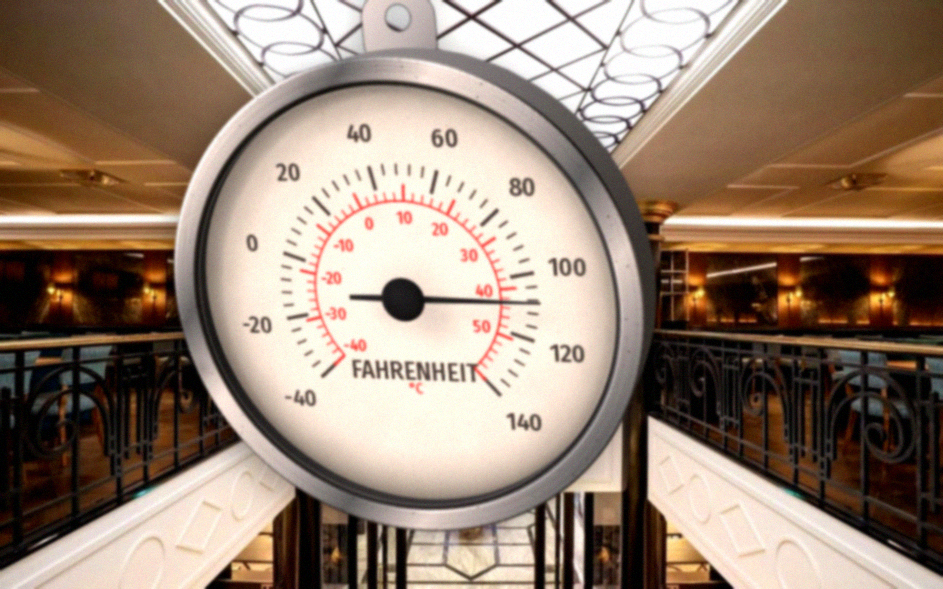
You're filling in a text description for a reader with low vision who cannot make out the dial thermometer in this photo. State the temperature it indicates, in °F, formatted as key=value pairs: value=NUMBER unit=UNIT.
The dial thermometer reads value=108 unit=°F
